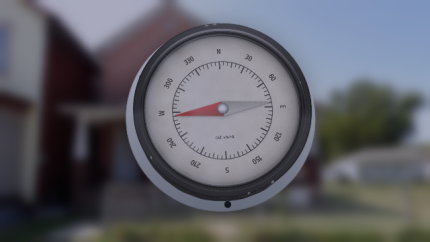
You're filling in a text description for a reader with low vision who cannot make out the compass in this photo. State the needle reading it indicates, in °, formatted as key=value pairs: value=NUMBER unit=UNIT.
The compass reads value=265 unit=°
